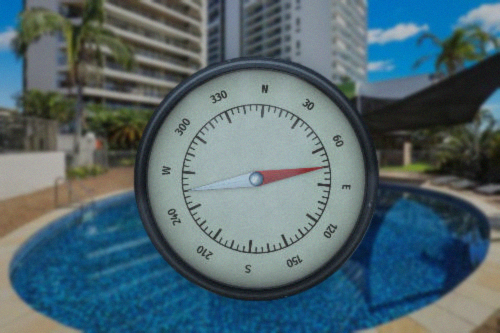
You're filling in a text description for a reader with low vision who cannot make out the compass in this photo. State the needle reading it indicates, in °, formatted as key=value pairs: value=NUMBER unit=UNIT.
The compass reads value=75 unit=°
